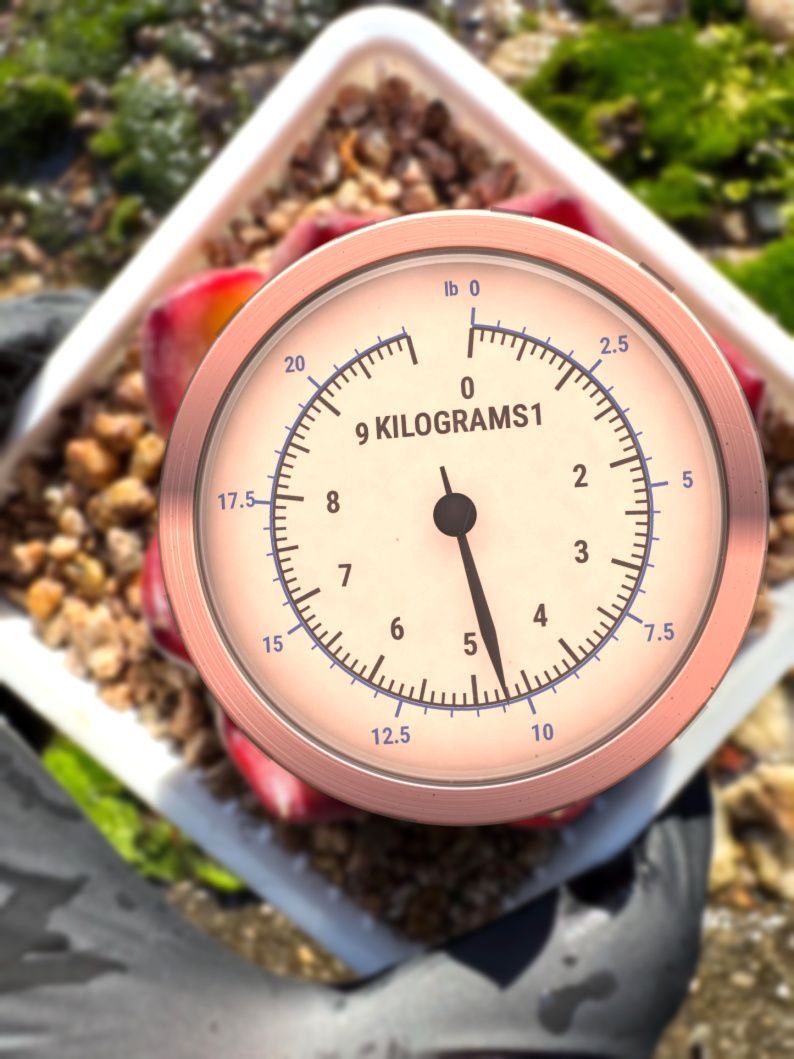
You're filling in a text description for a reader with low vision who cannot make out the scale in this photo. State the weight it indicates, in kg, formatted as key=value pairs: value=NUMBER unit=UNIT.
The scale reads value=4.7 unit=kg
